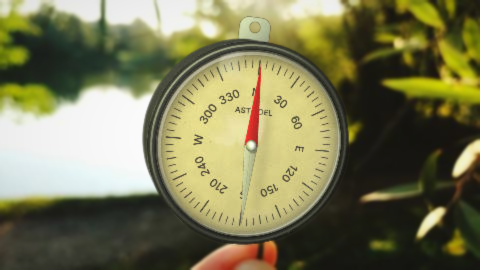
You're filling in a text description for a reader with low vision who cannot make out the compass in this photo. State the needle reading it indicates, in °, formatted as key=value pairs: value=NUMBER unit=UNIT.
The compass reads value=0 unit=°
